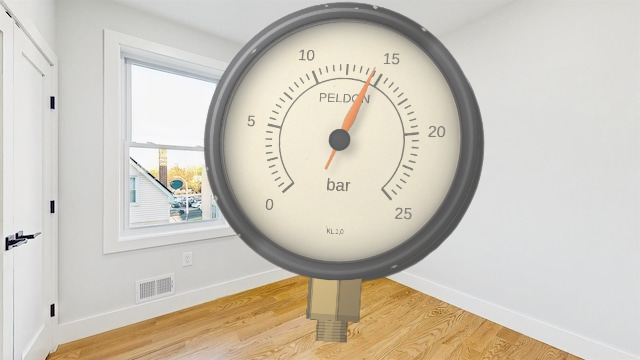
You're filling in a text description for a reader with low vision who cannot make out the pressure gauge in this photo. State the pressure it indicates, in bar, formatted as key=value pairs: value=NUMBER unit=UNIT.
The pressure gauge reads value=14.5 unit=bar
